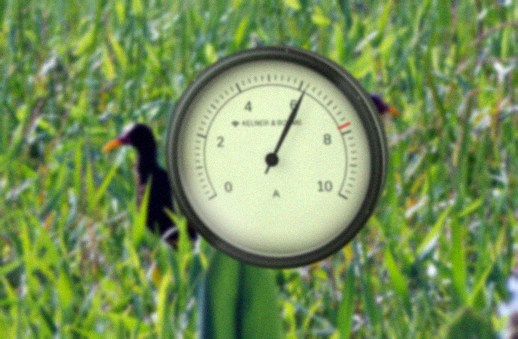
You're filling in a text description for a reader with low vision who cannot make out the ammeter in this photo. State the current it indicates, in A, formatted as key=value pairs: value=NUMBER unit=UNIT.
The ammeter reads value=6.2 unit=A
